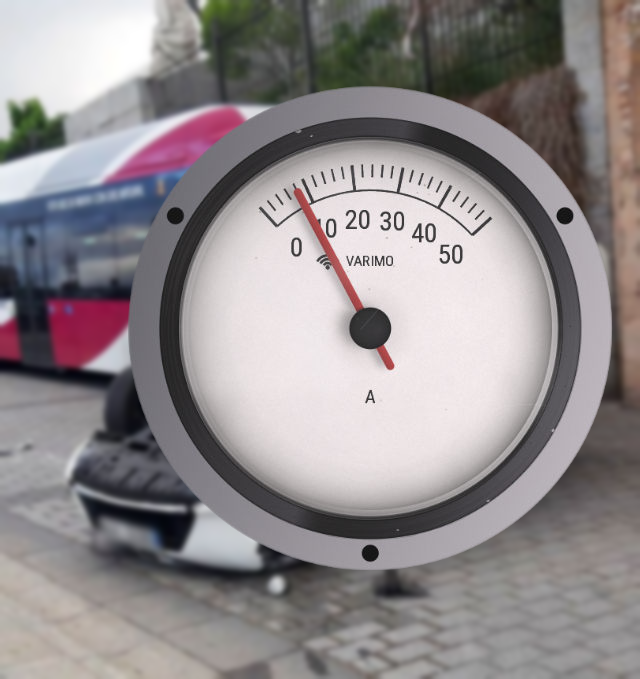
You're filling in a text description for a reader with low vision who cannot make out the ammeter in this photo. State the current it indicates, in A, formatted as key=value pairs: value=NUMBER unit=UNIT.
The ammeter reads value=8 unit=A
